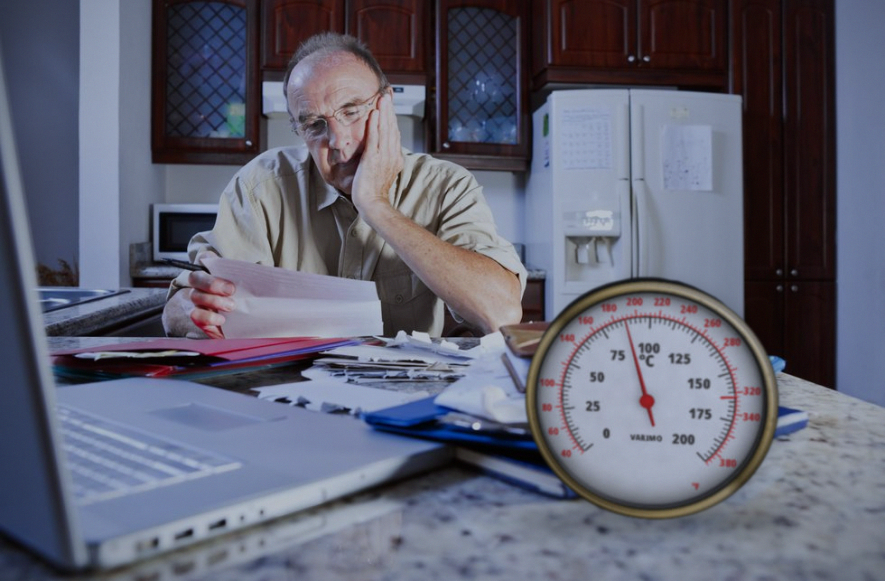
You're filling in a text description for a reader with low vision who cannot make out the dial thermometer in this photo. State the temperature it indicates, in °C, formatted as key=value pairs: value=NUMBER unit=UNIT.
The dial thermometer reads value=87.5 unit=°C
